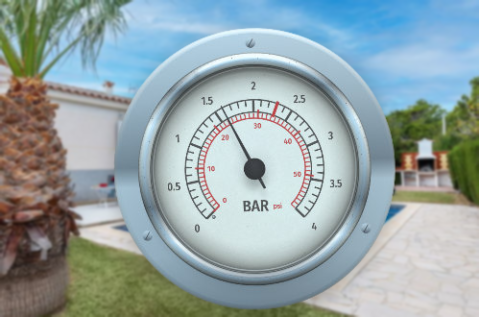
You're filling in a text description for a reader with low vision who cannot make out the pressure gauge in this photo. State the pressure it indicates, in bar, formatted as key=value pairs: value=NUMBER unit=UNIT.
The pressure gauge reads value=1.6 unit=bar
